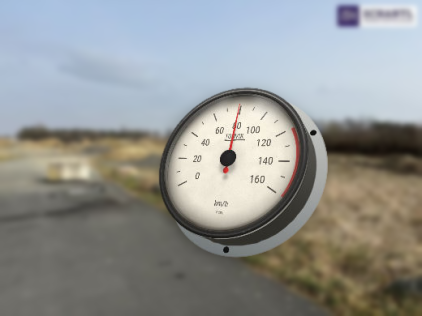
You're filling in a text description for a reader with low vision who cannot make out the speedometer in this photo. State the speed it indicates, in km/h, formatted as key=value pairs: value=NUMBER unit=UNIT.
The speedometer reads value=80 unit=km/h
